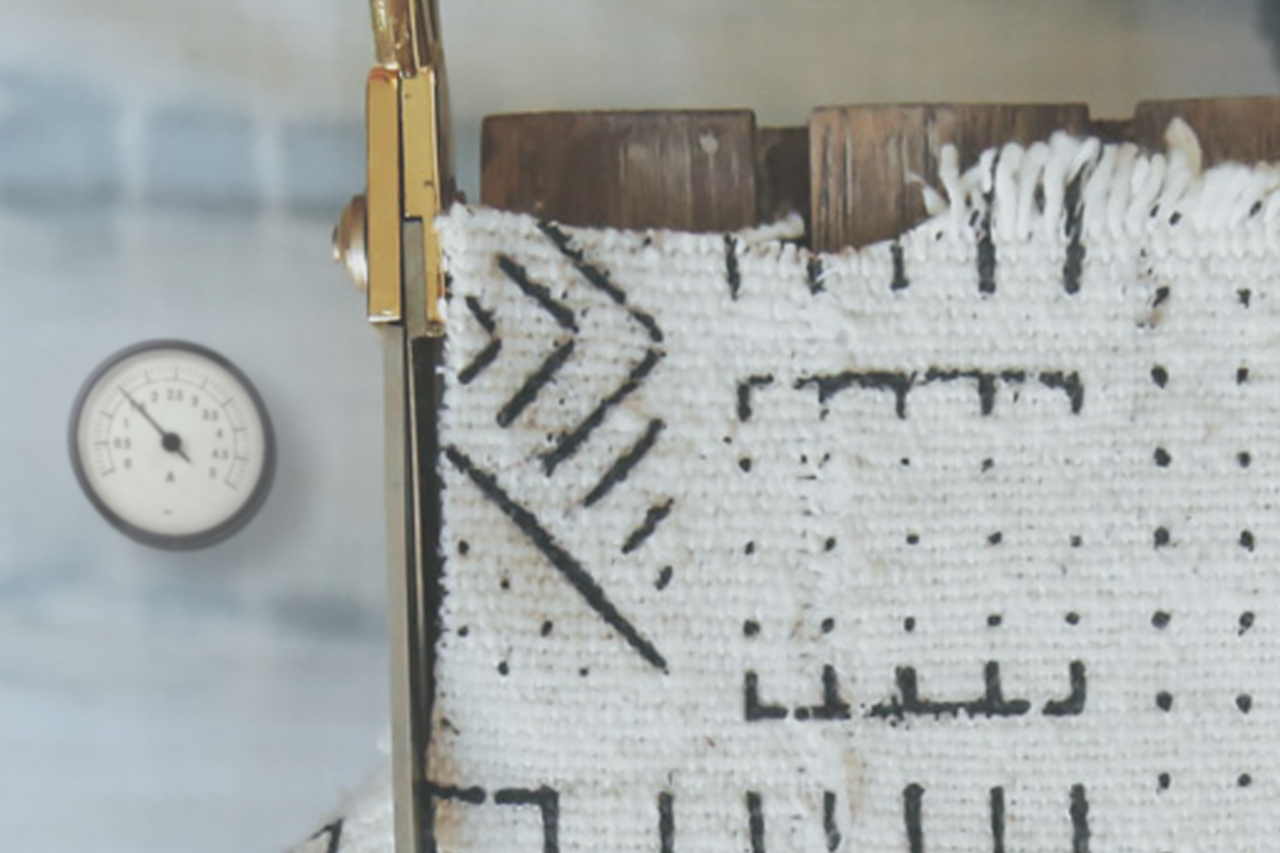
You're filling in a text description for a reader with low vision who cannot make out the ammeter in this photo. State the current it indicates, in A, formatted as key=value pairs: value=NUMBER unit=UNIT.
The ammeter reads value=1.5 unit=A
